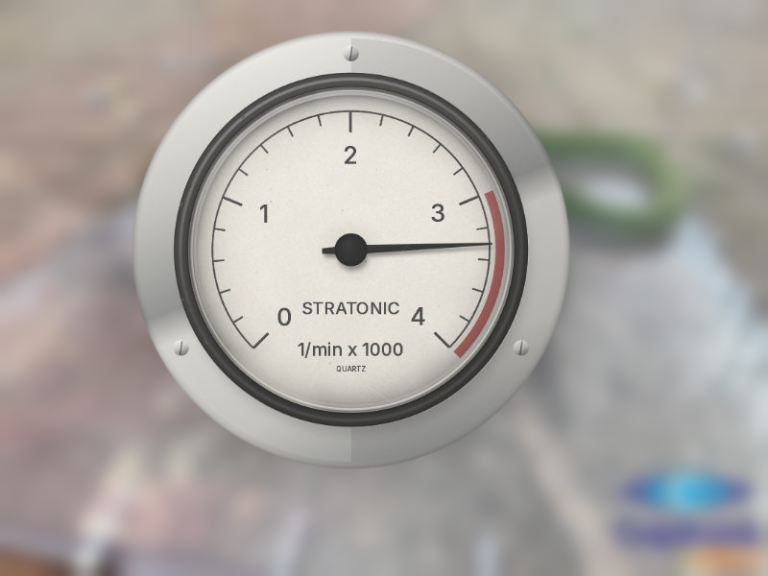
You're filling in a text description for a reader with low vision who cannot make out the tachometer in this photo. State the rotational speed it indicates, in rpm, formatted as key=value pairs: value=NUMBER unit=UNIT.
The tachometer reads value=3300 unit=rpm
